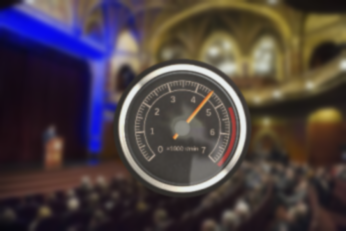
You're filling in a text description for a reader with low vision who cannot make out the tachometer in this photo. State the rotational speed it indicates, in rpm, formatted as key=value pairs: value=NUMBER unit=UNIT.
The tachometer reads value=4500 unit=rpm
